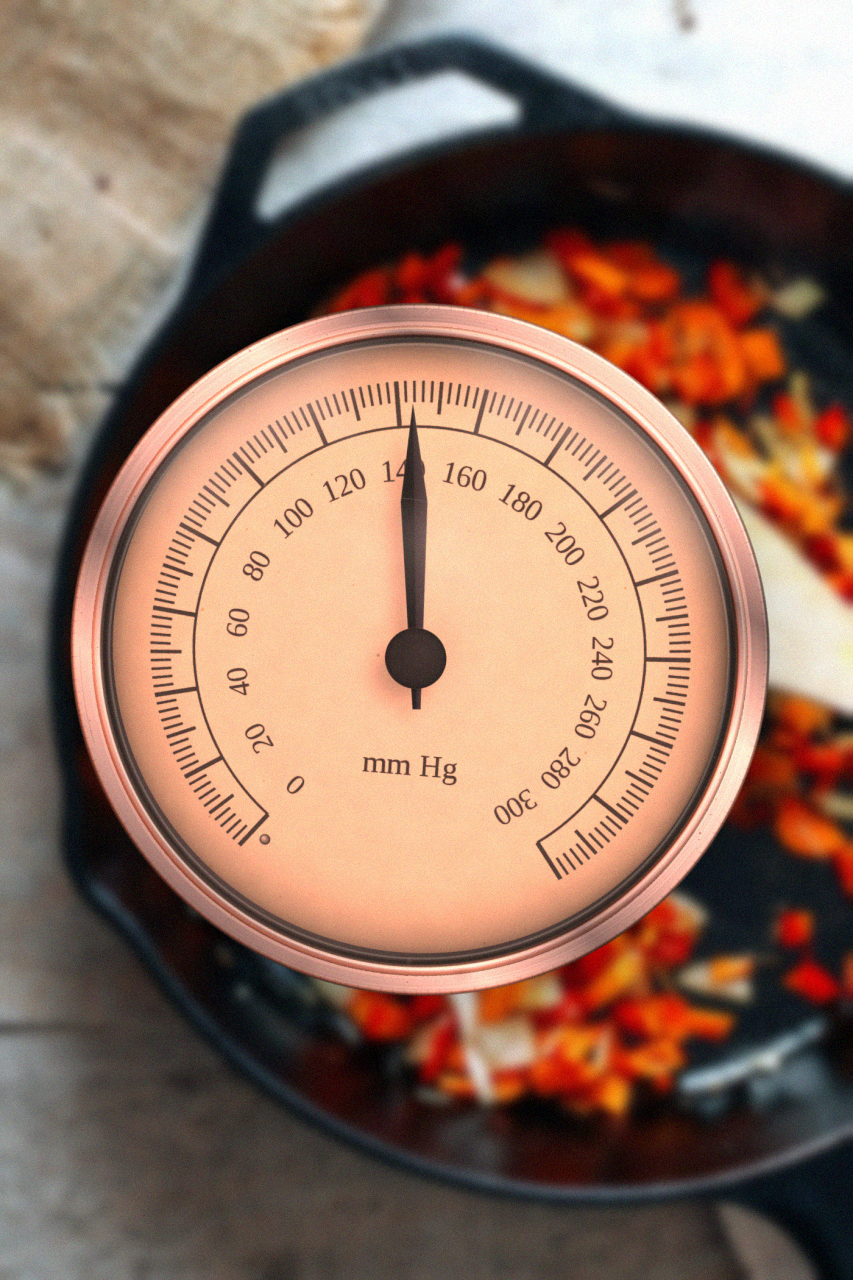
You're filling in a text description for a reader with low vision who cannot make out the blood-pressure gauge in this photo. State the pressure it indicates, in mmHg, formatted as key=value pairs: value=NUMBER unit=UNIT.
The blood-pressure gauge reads value=144 unit=mmHg
